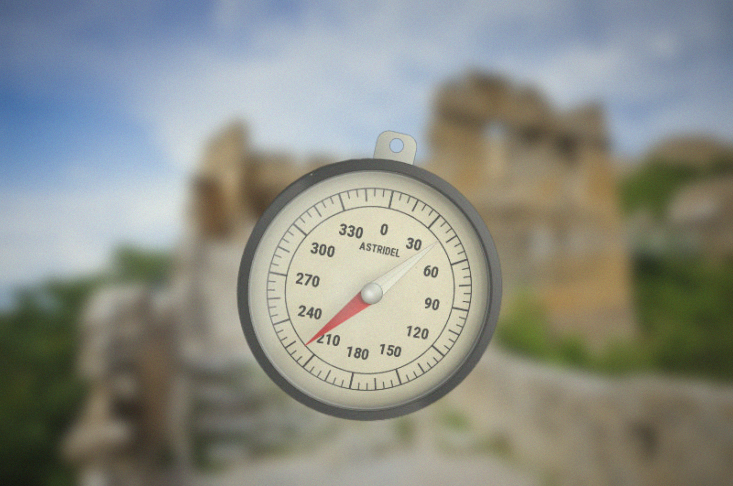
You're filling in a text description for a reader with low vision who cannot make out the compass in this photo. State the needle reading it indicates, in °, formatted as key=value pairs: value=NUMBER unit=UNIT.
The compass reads value=220 unit=°
